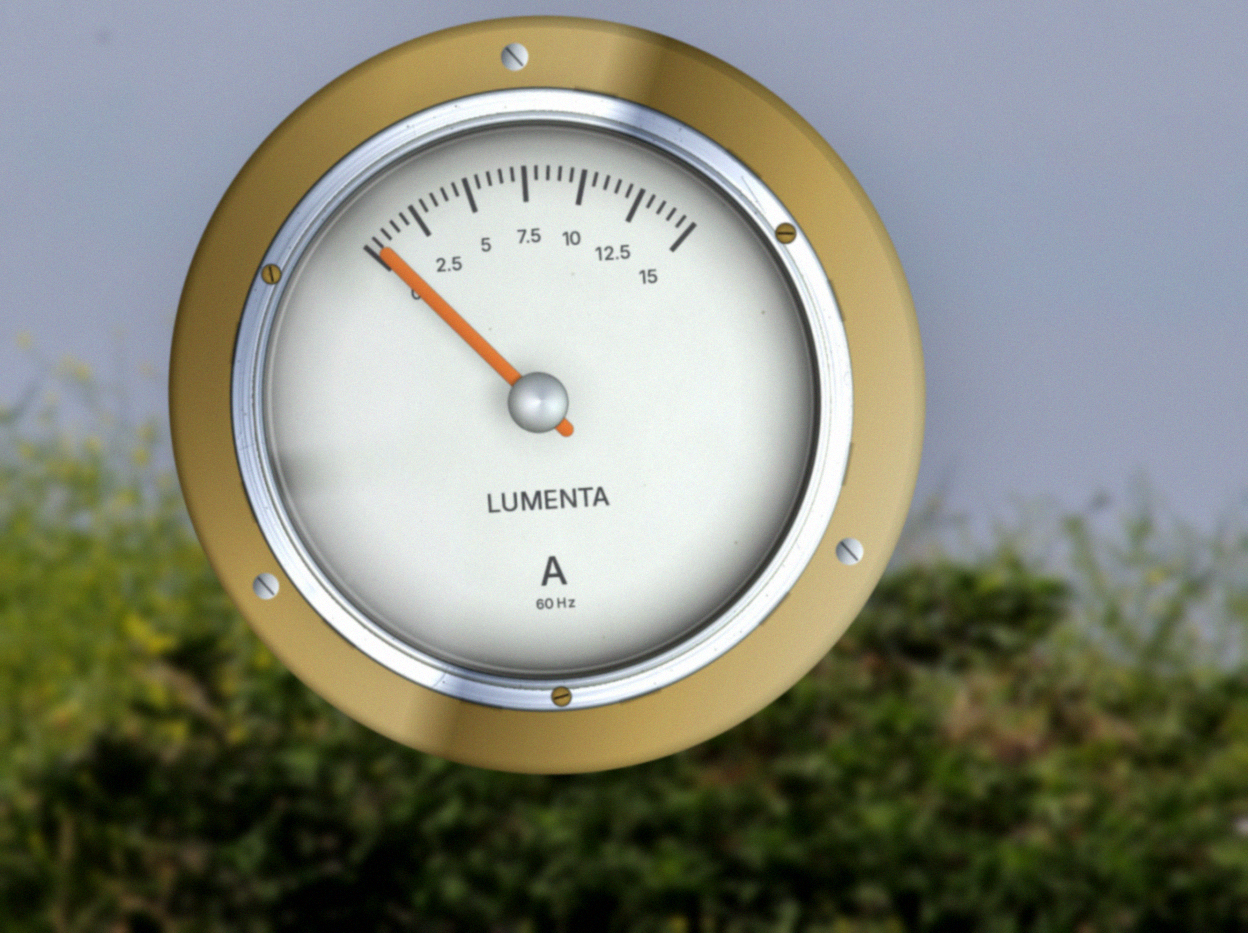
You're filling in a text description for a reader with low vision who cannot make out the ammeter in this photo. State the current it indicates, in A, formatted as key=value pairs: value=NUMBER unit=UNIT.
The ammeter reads value=0.5 unit=A
